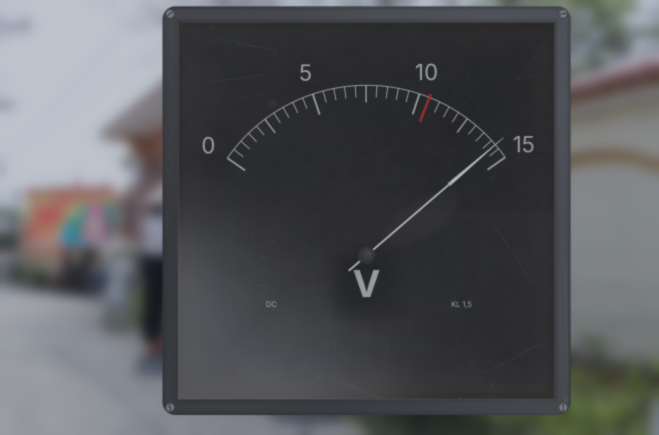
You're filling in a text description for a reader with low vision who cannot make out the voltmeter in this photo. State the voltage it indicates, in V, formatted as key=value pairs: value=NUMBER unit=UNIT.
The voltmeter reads value=14.25 unit=V
